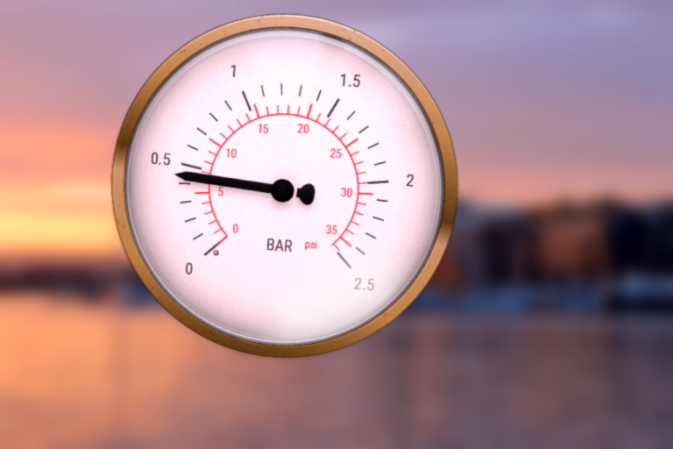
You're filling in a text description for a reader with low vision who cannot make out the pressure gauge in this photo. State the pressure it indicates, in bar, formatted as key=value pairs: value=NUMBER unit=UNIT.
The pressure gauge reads value=0.45 unit=bar
